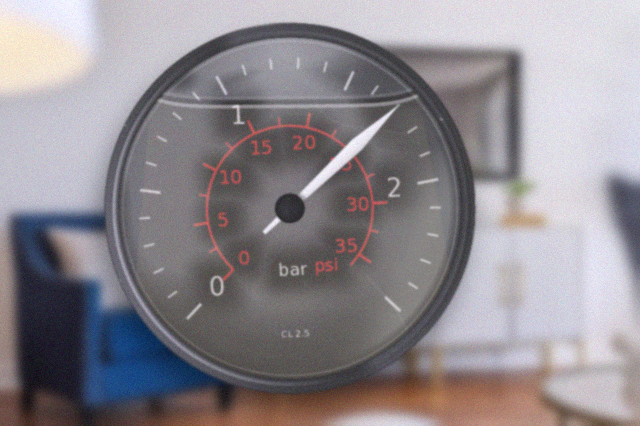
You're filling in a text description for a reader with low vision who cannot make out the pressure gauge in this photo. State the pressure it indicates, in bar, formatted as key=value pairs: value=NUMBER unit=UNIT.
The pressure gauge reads value=1.7 unit=bar
